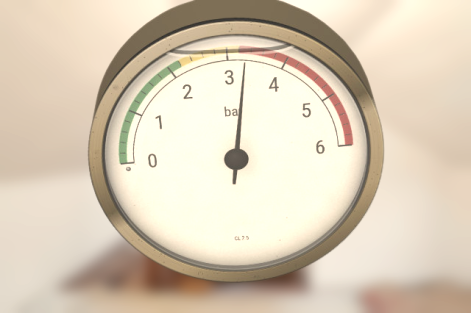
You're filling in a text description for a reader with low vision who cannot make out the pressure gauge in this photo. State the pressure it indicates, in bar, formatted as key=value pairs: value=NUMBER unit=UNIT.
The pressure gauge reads value=3.3 unit=bar
